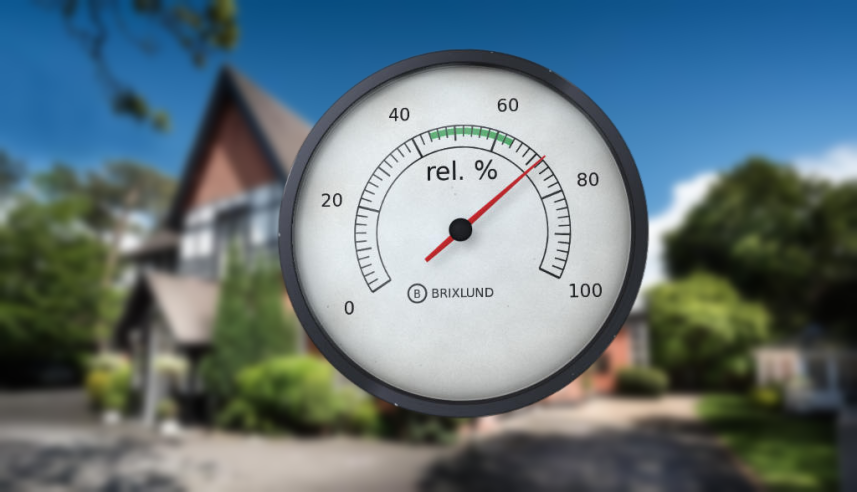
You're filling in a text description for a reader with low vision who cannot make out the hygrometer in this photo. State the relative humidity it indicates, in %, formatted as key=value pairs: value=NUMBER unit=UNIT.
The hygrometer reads value=72 unit=%
